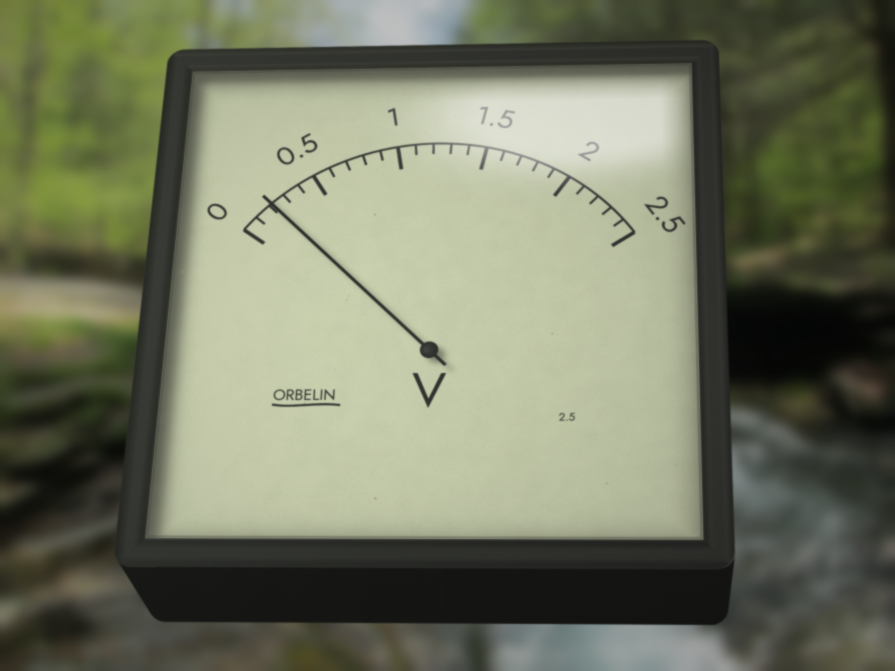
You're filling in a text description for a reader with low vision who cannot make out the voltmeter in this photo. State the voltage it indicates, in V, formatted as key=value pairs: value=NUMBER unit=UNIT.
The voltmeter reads value=0.2 unit=V
